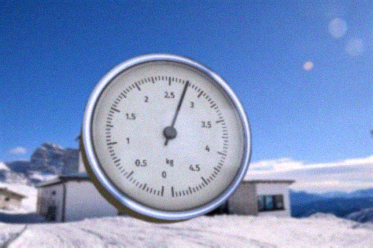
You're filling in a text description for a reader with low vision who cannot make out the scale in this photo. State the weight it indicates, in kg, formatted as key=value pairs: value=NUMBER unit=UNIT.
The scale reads value=2.75 unit=kg
